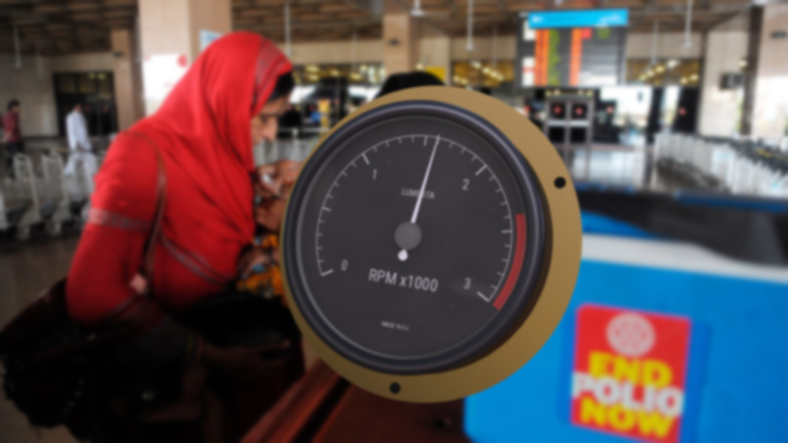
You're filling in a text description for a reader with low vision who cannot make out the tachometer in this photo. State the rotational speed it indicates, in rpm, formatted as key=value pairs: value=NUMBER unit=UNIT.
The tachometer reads value=1600 unit=rpm
